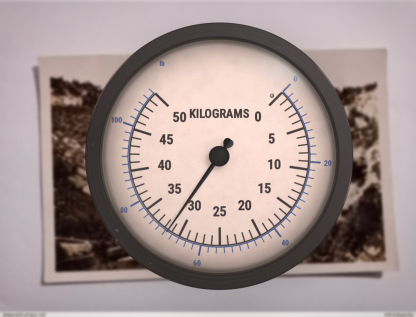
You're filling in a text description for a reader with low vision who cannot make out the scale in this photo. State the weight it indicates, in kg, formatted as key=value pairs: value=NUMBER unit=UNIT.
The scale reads value=31.5 unit=kg
